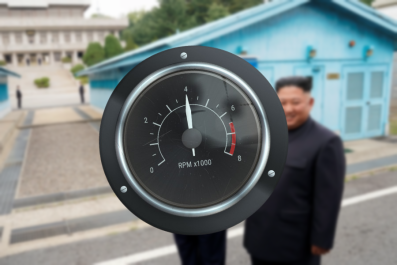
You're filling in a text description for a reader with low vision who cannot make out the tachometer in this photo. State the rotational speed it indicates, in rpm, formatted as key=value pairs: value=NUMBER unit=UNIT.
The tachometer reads value=4000 unit=rpm
